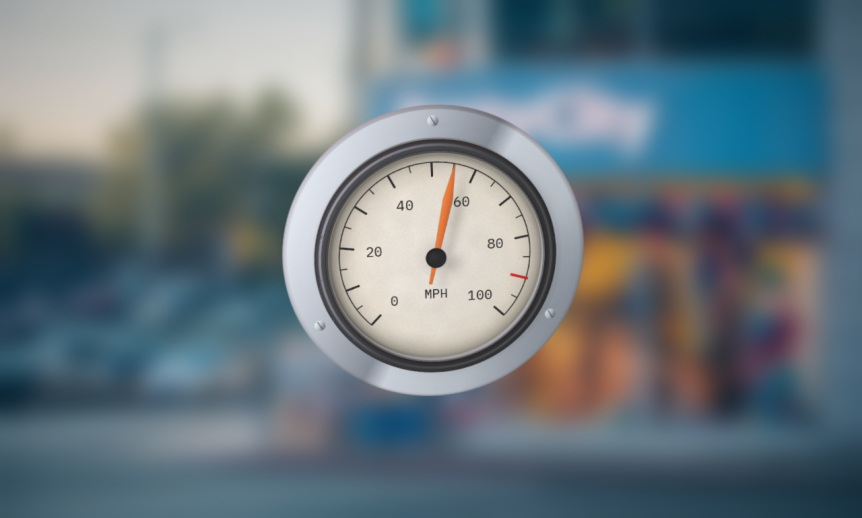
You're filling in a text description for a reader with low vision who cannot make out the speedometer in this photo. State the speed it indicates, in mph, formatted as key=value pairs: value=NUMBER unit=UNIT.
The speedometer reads value=55 unit=mph
